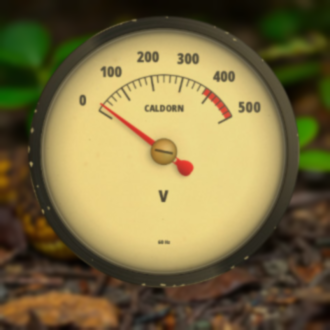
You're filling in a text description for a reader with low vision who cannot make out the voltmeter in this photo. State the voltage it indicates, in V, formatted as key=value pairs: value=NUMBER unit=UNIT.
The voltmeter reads value=20 unit=V
